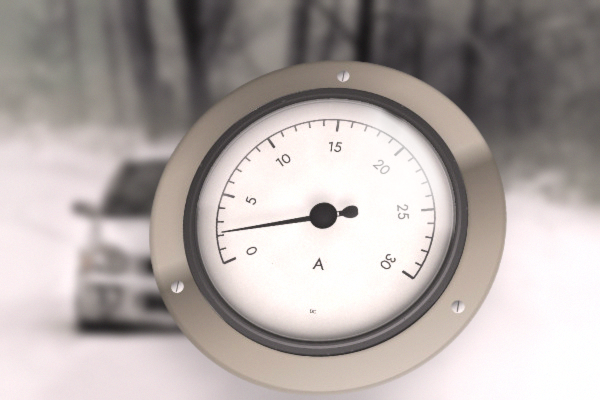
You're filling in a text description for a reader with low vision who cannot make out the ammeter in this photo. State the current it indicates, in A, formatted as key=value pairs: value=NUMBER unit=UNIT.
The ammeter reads value=2 unit=A
